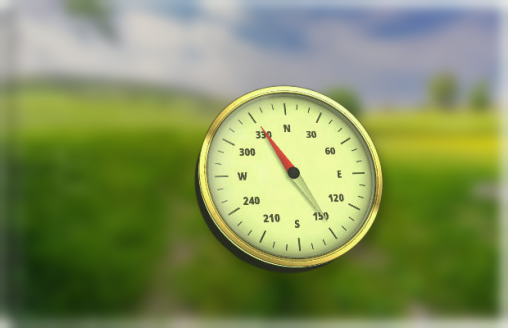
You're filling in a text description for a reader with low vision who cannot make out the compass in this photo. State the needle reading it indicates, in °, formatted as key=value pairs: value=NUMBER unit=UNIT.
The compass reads value=330 unit=°
